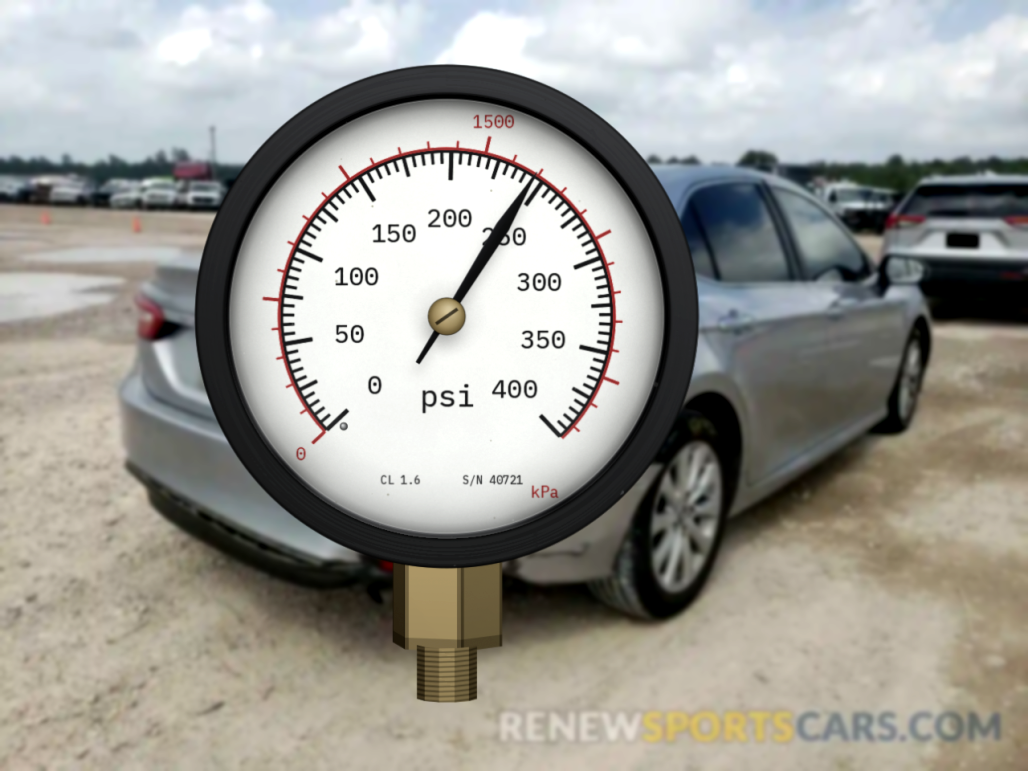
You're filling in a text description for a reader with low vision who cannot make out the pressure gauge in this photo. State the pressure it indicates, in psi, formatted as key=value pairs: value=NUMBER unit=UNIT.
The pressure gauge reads value=245 unit=psi
